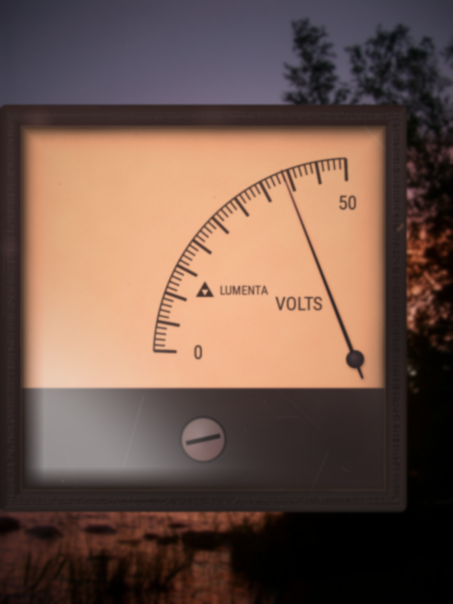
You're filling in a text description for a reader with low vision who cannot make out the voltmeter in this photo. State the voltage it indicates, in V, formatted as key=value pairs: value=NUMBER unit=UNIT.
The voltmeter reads value=39 unit=V
